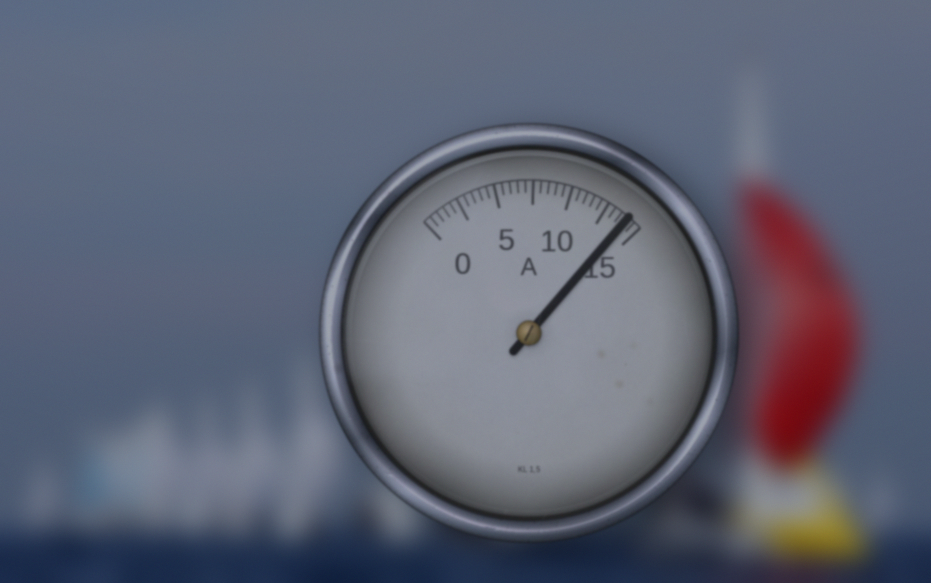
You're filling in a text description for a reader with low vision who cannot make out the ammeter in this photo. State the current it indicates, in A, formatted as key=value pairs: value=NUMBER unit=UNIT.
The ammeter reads value=14 unit=A
